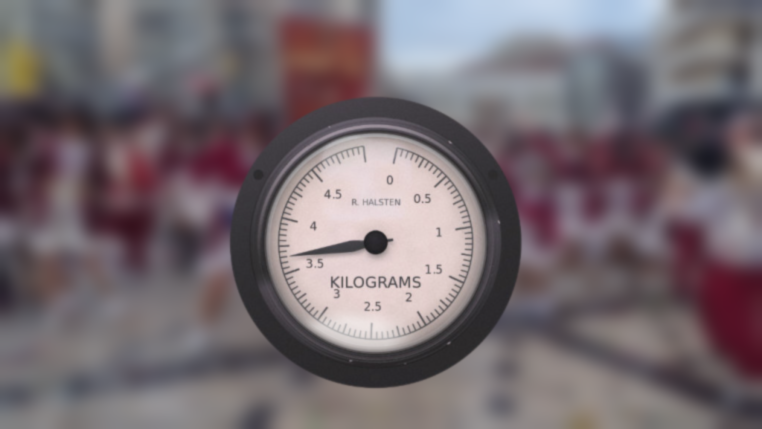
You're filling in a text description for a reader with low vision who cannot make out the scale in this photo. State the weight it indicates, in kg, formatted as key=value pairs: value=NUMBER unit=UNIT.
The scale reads value=3.65 unit=kg
